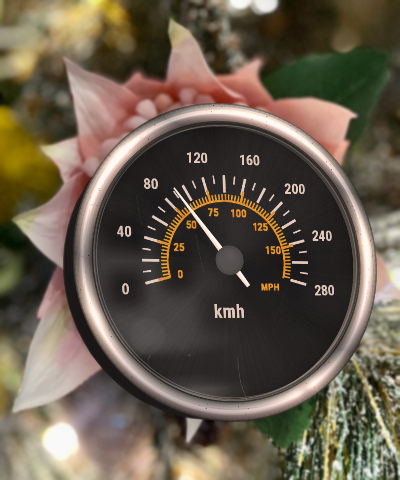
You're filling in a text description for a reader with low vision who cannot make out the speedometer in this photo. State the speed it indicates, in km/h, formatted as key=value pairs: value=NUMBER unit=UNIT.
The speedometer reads value=90 unit=km/h
